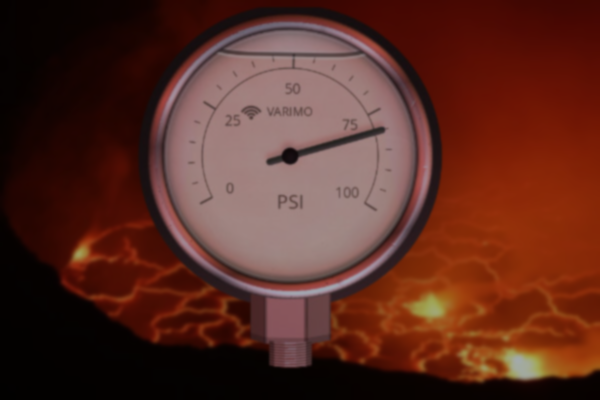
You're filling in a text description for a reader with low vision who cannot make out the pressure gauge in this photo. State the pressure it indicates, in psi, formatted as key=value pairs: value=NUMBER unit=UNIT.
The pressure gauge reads value=80 unit=psi
